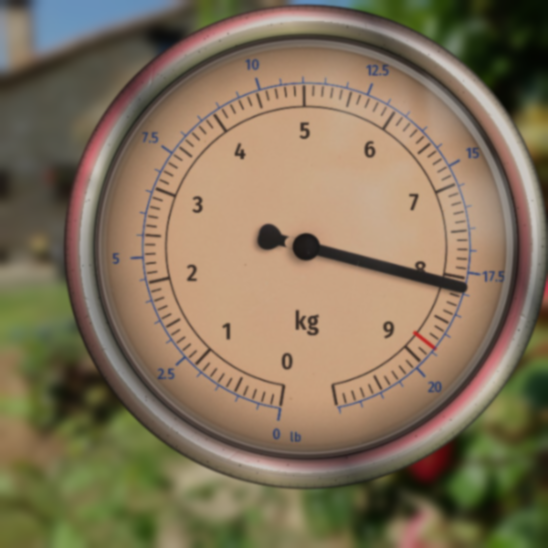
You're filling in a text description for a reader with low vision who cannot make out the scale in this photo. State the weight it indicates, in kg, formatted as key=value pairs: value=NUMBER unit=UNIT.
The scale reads value=8.1 unit=kg
